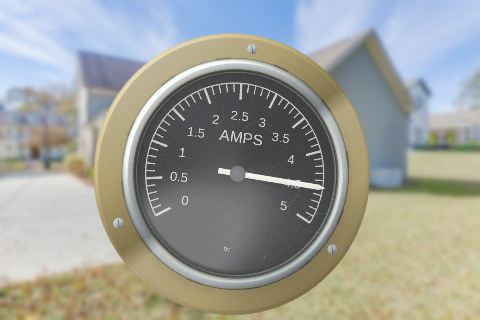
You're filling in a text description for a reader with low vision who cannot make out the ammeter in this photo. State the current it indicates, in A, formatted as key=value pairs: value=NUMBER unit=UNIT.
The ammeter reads value=4.5 unit=A
